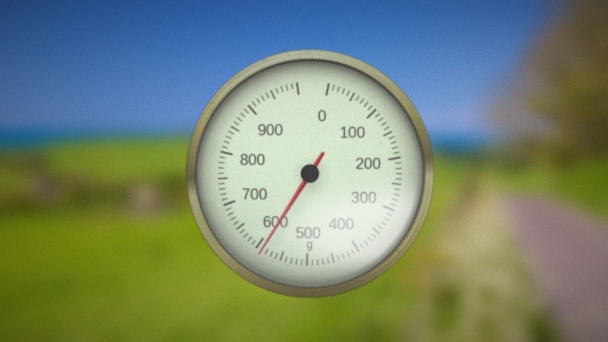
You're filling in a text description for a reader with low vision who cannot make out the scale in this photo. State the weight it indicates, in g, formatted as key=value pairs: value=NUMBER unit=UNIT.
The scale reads value=590 unit=g
